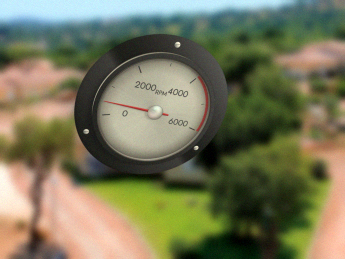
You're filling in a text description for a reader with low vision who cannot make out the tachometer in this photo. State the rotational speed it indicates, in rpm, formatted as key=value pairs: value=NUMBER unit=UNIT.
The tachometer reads value=500 unit=rpm
